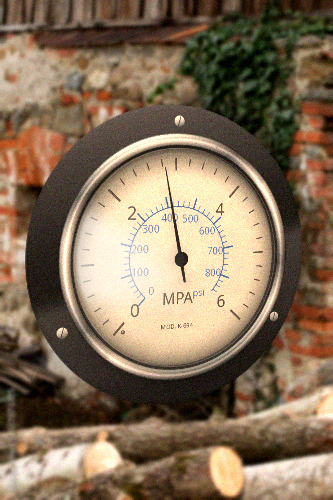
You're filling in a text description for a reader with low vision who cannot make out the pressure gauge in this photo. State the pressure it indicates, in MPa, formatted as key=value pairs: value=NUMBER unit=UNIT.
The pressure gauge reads value=2.8 unit=MPa
